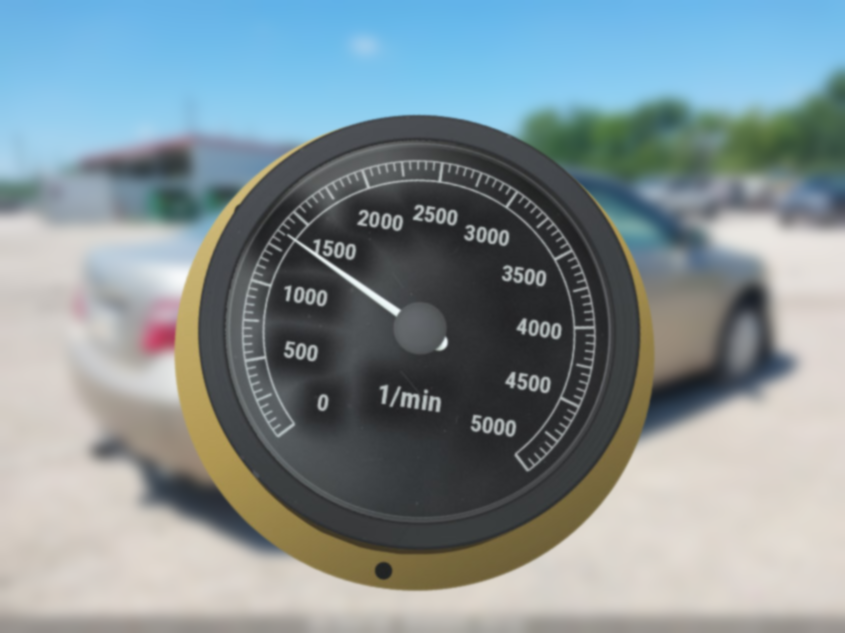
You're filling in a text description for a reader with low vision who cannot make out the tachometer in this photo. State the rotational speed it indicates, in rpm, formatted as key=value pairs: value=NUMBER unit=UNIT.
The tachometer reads value=1350 unit=rpm
